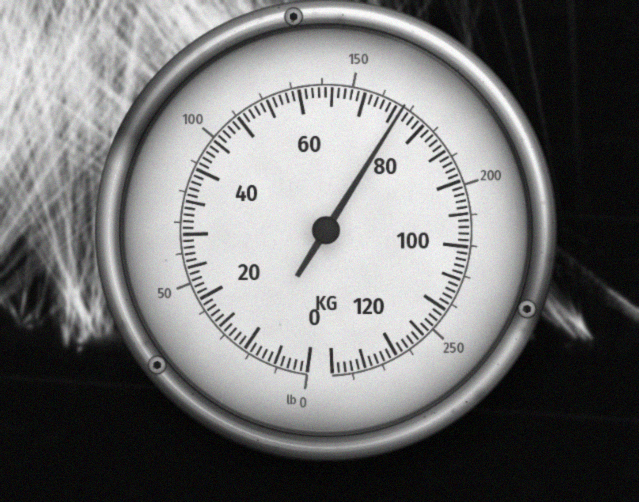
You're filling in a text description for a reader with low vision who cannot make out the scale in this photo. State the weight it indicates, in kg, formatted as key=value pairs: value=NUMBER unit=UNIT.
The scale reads value=76 unit=kg
